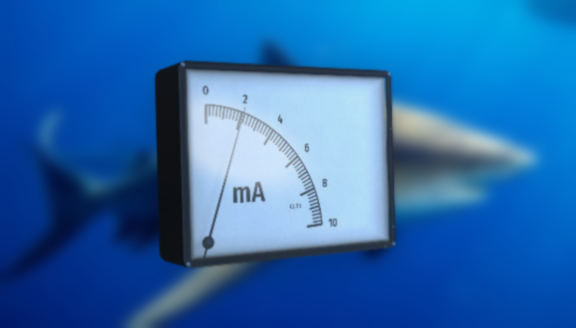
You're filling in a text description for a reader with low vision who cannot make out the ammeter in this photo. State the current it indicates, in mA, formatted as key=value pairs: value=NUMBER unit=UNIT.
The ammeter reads value=2 unit=mA
